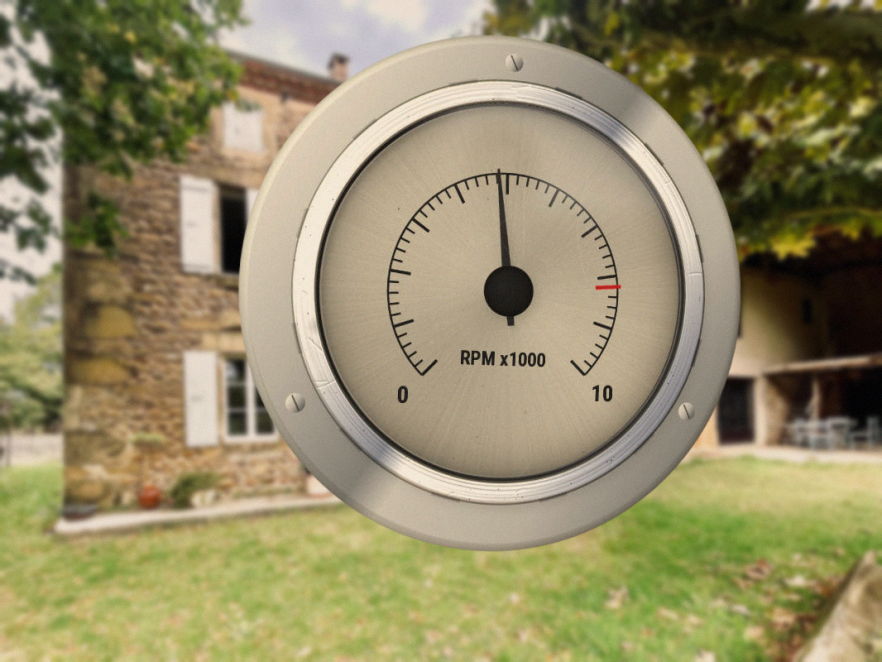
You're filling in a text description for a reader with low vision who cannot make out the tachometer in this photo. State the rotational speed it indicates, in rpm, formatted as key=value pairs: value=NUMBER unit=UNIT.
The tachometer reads value=4800 unit=rpm
